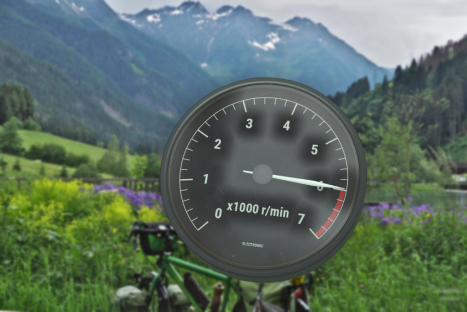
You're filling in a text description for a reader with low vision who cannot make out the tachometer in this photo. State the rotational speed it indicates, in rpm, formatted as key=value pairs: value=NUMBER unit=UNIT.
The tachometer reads value=6000 unit=rpm
